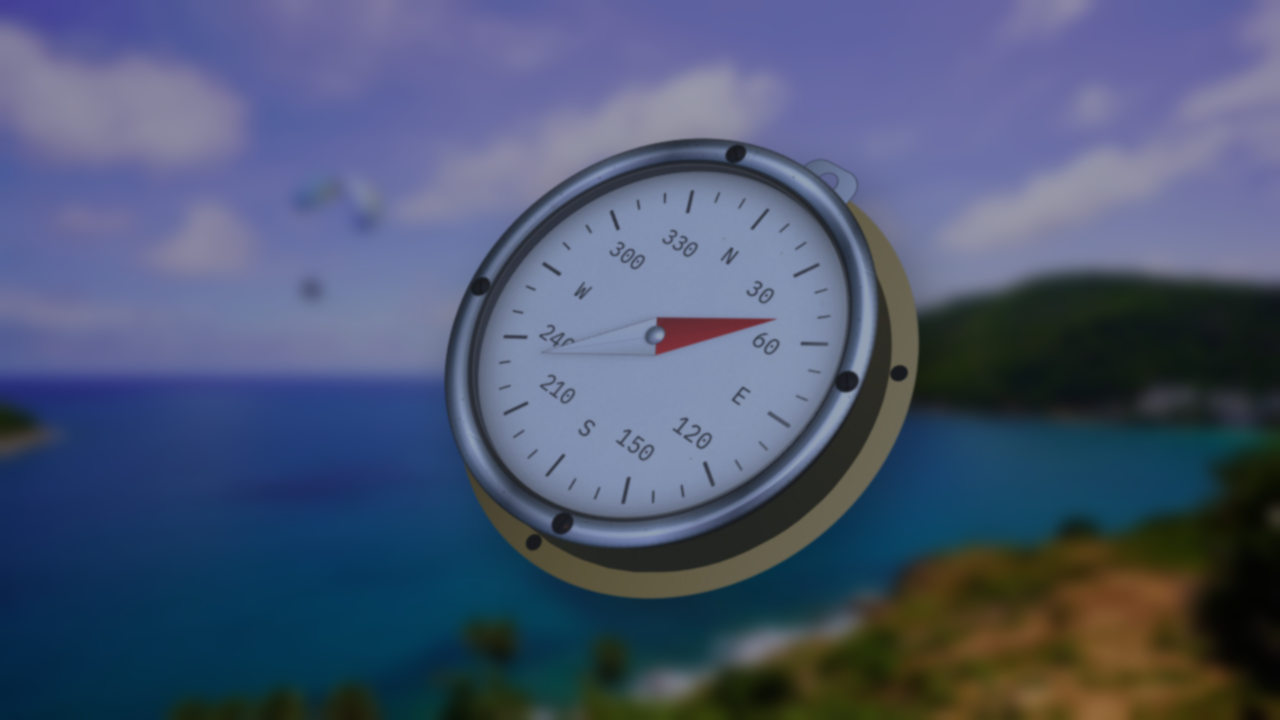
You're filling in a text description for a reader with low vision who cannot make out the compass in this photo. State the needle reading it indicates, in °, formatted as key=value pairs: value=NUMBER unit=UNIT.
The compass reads value=50 unit=°
